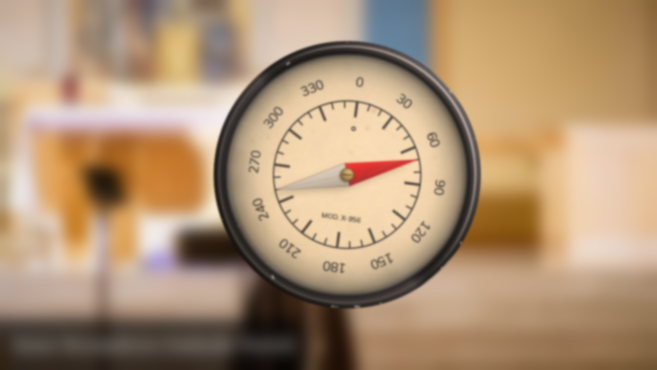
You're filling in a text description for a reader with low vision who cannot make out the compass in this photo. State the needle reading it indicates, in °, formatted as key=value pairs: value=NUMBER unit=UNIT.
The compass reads value=70 unit=°
